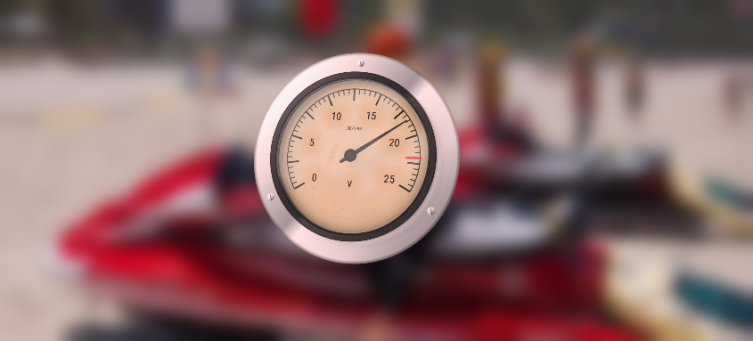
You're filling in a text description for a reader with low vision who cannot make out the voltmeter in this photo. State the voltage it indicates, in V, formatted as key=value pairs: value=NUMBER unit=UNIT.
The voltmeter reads value=18.5 unit=V
